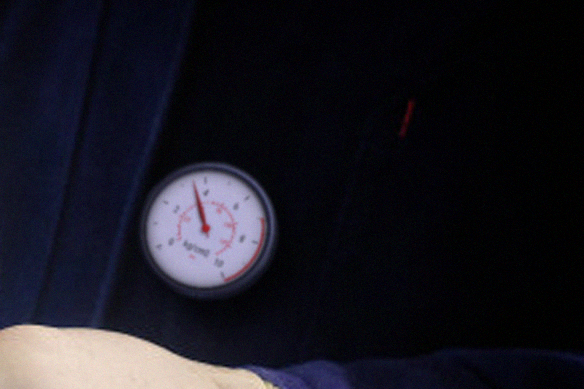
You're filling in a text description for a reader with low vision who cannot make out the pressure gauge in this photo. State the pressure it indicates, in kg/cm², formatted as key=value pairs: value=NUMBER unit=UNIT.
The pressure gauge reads value=3.5 unit=kg/cm²
